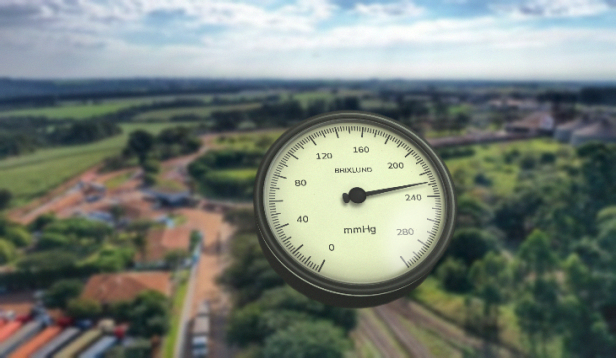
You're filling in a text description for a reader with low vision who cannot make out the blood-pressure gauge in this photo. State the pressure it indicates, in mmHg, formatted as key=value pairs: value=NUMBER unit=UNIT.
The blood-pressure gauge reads value=230 unit=mmHg
